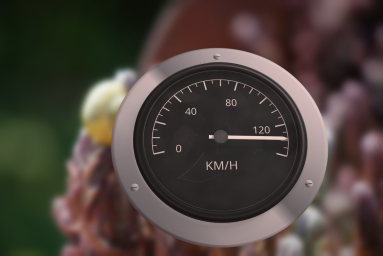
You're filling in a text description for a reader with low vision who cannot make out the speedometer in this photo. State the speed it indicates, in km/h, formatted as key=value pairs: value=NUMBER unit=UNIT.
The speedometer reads value=130 unit=km/h
